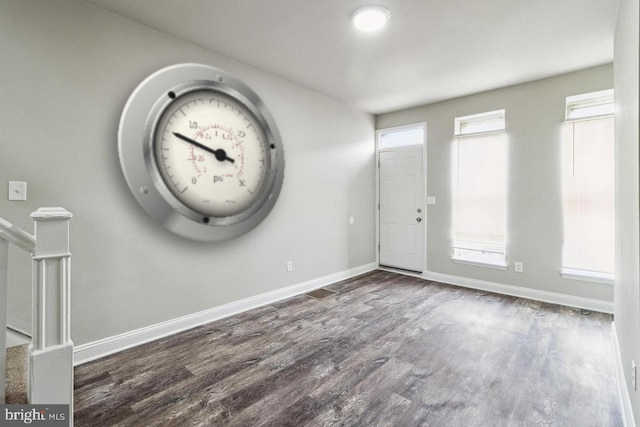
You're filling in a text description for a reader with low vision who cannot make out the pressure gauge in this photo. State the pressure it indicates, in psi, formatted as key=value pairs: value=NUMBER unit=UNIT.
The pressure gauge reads value=7 unit=psi
